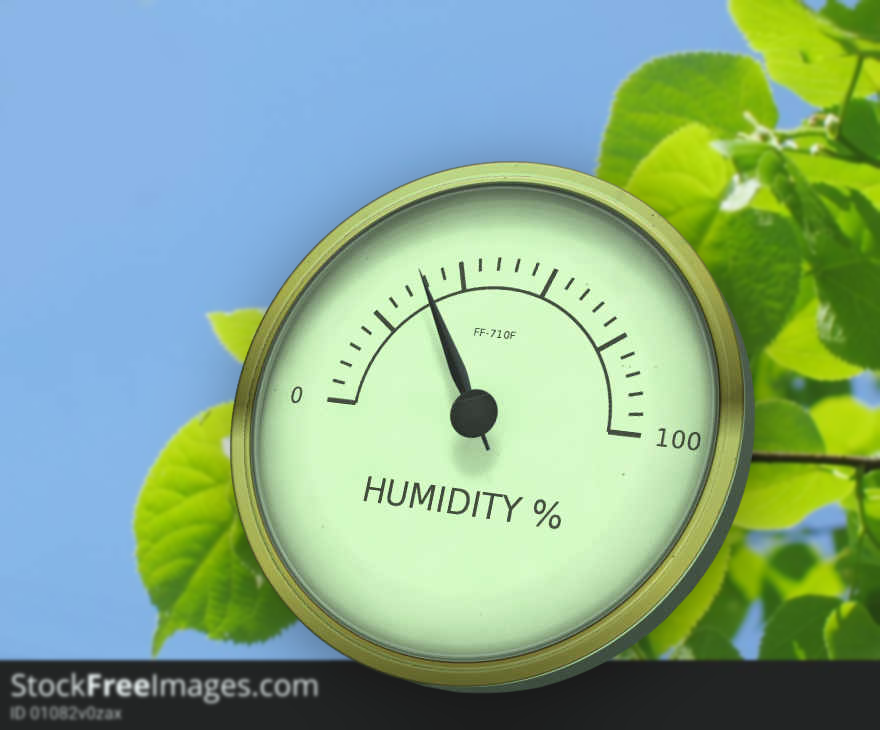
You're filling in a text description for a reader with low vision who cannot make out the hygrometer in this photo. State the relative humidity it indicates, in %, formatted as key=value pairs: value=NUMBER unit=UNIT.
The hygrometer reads value=32 unit=%
